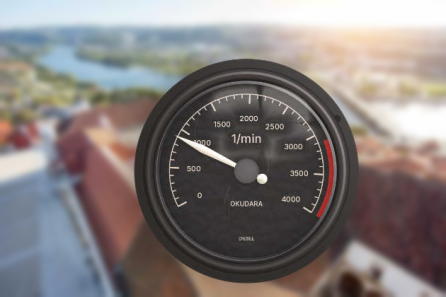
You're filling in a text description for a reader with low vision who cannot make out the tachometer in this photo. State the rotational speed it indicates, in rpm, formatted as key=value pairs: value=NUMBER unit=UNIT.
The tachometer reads value=900 unit=rpm
